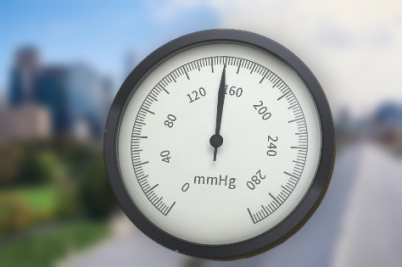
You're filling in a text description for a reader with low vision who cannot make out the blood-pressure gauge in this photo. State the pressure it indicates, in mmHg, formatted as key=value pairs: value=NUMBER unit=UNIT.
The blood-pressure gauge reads value=150 unit=mmHg
